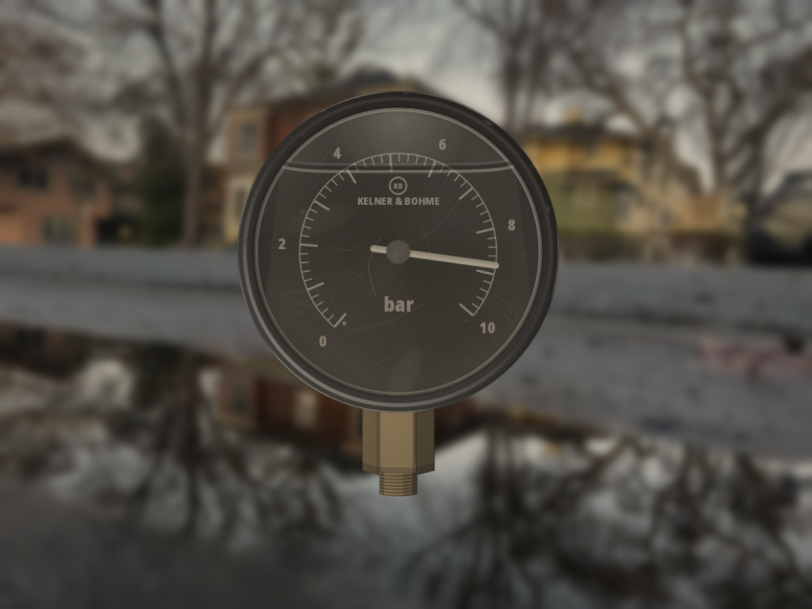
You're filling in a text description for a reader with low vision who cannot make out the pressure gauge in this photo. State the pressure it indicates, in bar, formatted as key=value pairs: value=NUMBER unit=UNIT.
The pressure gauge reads value=8.8 unit=bar
